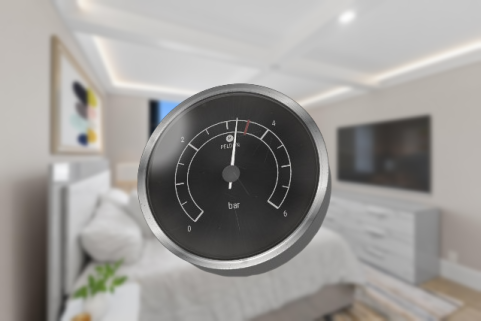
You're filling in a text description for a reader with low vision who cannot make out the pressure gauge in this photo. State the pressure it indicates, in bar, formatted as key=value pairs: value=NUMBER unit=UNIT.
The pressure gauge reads value=3.25 unit=bar
